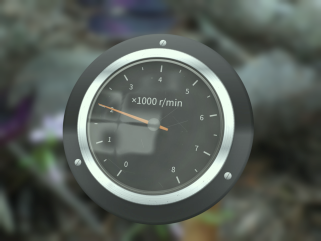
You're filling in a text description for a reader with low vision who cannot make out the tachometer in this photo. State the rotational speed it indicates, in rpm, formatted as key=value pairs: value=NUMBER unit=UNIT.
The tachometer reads value=2000 unit=rpm
